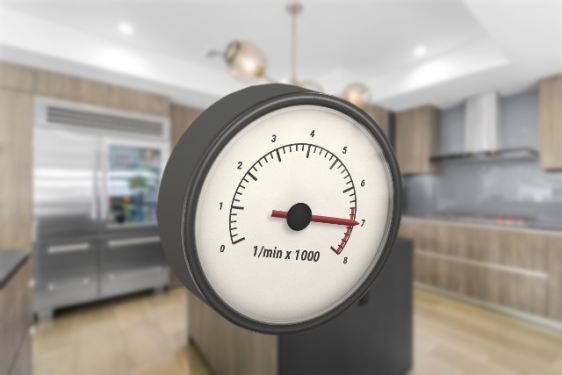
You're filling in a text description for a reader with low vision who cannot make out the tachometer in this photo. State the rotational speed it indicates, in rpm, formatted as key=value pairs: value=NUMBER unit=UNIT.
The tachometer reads value=7000 unit=rpm
